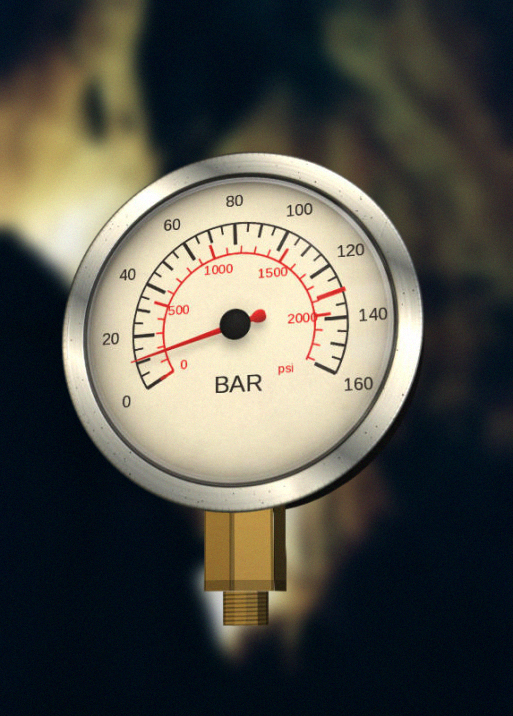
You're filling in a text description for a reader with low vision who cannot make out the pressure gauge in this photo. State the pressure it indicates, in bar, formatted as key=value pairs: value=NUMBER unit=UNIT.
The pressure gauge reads value=10 unit=bar
